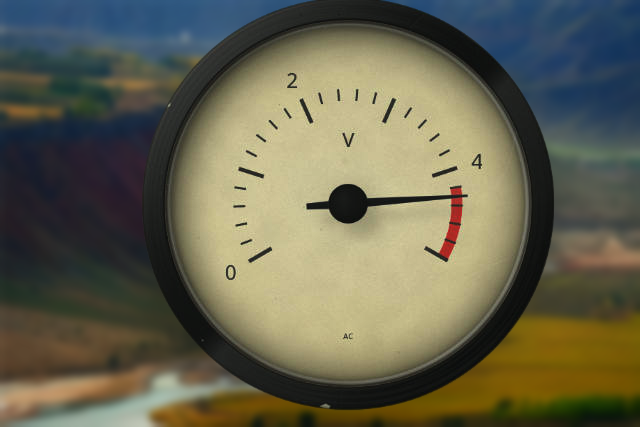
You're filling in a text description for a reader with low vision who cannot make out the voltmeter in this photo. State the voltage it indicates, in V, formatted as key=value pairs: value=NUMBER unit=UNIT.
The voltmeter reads value=4.3 unit=V
